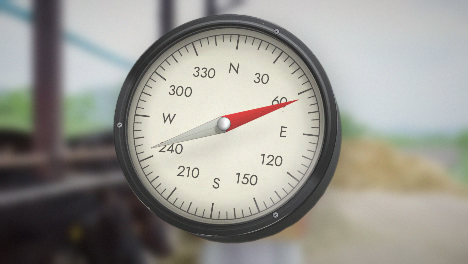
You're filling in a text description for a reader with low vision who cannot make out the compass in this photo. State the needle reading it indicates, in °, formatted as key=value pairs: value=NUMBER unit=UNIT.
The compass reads value=65 unit=°
